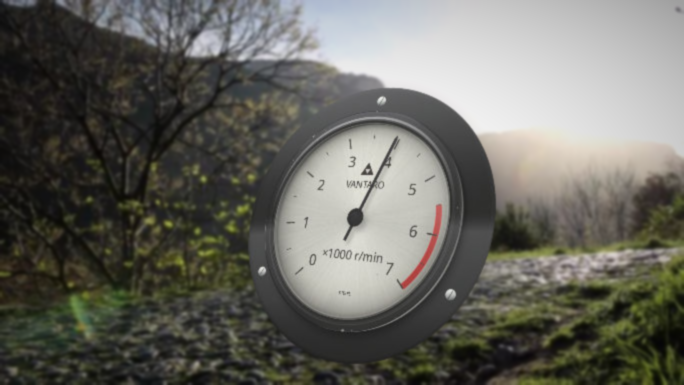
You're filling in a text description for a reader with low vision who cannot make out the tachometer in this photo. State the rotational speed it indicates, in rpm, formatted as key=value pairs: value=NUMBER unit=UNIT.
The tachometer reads value=4000 unit=rpm
